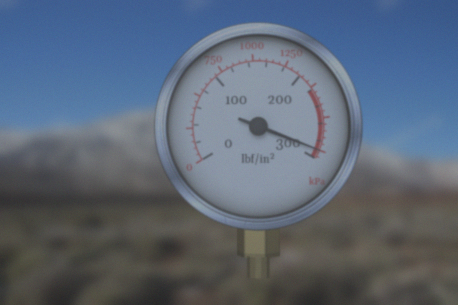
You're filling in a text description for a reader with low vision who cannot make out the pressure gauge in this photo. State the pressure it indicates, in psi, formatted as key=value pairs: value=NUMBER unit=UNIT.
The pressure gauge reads value=290 unit=psi
